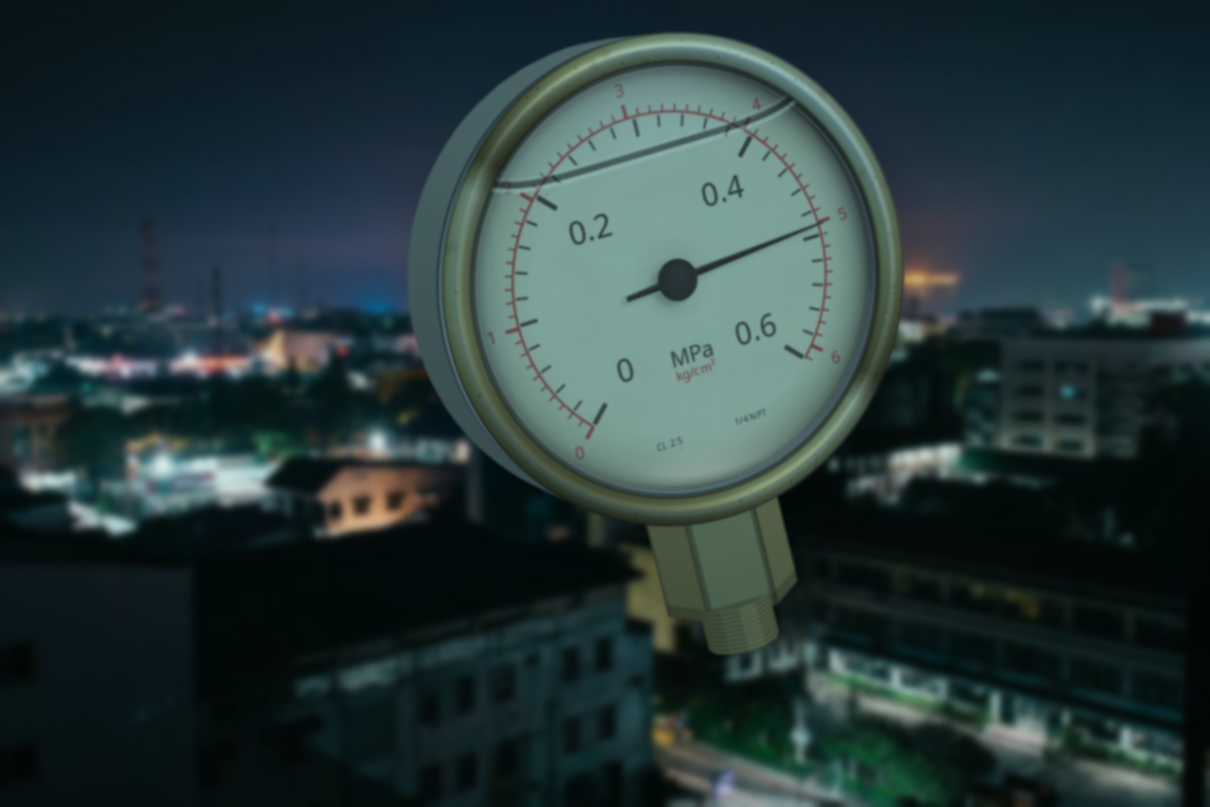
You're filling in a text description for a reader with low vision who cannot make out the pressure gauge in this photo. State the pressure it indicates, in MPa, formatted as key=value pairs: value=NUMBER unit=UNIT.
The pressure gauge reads value=0.49 unit=MPa
